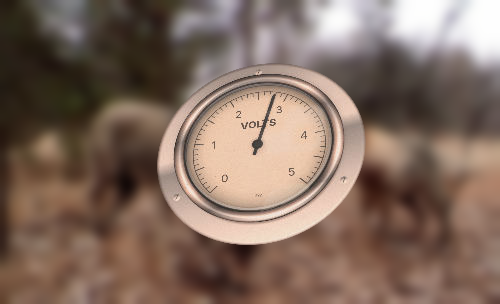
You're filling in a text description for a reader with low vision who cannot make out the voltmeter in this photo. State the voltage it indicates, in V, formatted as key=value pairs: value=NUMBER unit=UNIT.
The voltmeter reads value=2.8 unit=V
